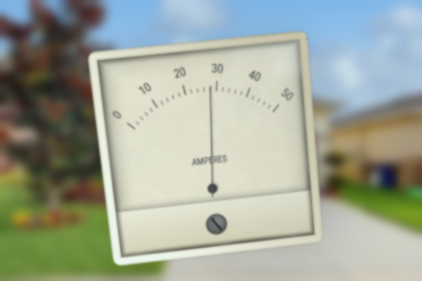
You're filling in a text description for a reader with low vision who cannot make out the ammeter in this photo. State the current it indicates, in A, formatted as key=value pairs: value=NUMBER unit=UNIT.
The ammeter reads value=28 unit=A
